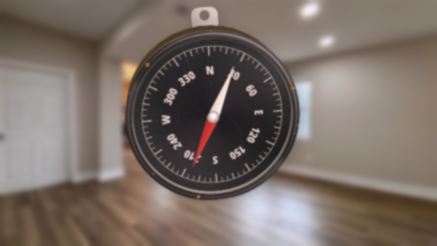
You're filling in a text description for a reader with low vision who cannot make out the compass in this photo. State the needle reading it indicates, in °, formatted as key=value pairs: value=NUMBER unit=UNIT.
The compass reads value=205 unit=°
